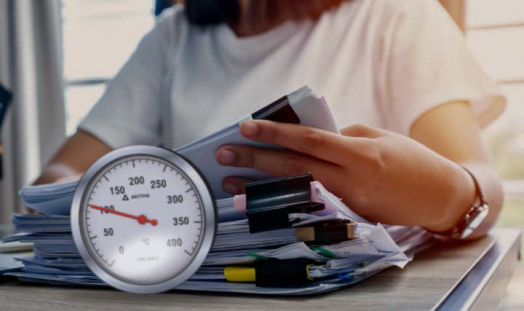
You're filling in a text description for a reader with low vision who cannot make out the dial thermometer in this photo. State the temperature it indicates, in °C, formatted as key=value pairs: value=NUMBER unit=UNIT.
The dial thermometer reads value=100 unit=°C
